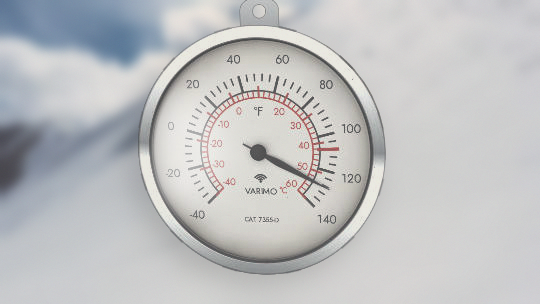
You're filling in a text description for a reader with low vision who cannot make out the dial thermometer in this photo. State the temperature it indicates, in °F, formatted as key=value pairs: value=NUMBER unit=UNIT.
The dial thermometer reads value=128 unit=°F
